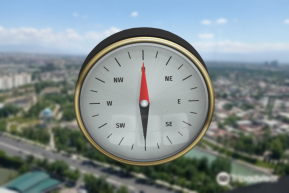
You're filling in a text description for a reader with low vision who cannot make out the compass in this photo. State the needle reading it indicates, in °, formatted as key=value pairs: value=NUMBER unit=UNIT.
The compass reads value=0 unit=°
